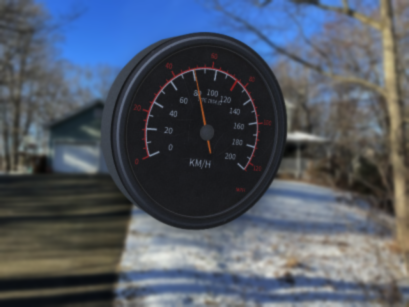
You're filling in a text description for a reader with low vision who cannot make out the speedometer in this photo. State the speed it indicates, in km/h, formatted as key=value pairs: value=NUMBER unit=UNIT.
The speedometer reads value=80 unit=km/h
